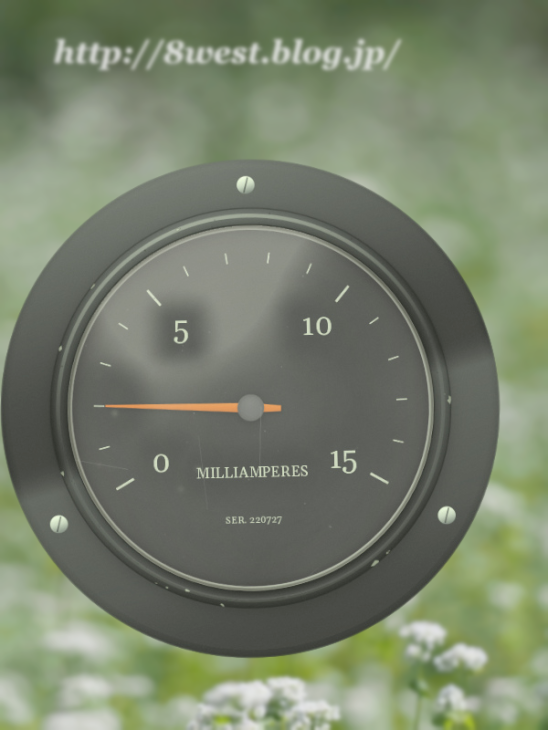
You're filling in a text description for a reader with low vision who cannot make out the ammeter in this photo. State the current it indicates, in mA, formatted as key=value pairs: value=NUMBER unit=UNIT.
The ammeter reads value=2 unit=mA
